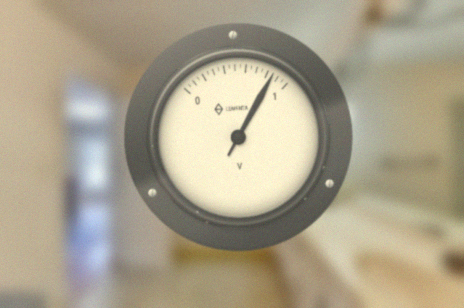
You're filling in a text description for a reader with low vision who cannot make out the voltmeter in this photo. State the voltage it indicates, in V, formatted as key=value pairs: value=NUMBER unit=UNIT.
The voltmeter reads value=0.85 unit=V
